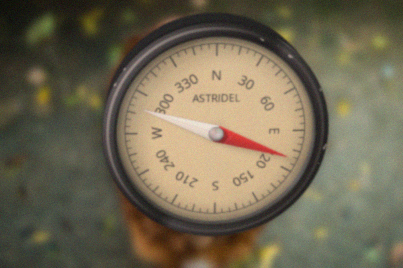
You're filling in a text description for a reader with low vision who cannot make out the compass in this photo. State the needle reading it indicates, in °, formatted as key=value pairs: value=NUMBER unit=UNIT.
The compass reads value=110 unit=°
